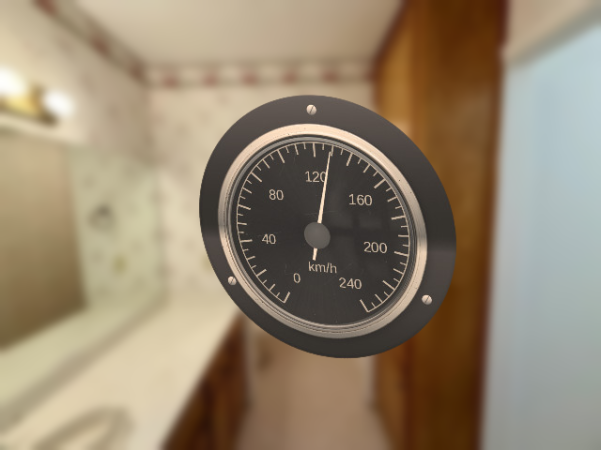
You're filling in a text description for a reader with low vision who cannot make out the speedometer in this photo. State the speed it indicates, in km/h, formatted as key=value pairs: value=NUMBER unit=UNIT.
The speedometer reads value=130 unit=km/h
